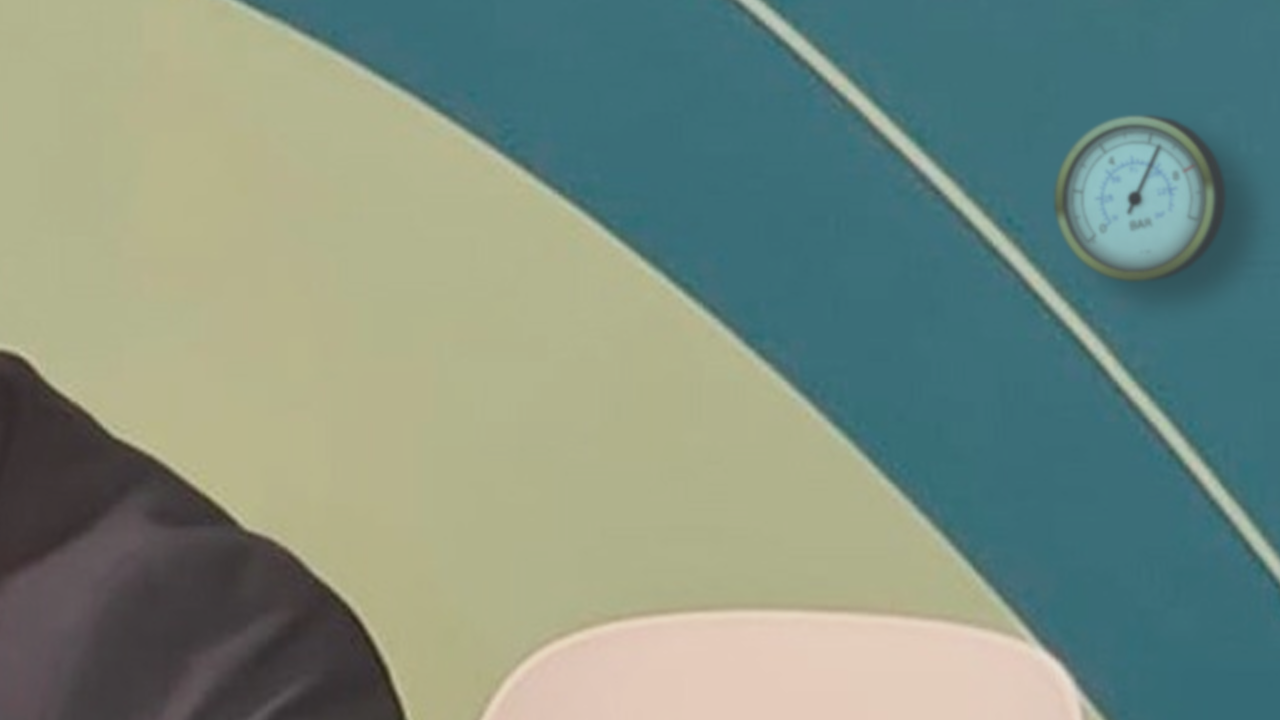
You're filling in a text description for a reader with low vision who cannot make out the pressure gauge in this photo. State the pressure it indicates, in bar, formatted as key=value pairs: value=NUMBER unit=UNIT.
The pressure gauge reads value=6.5 unit=bar
